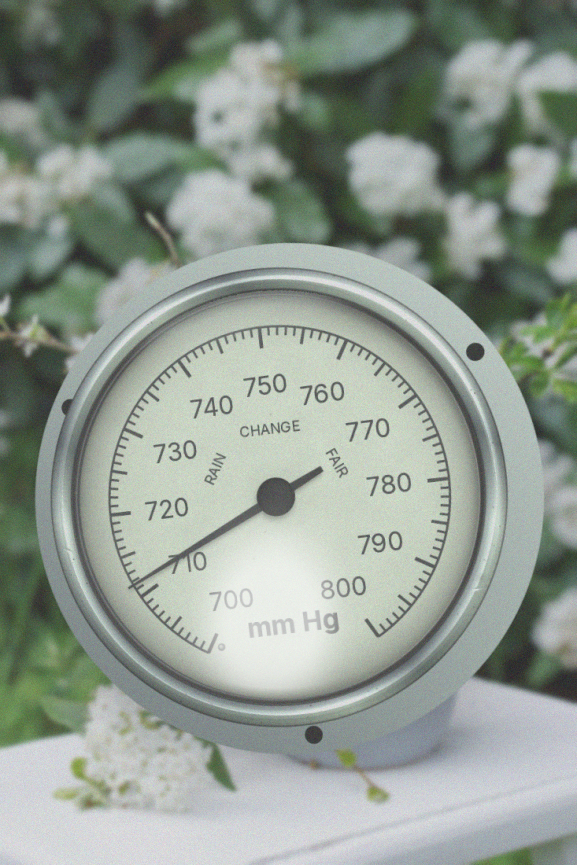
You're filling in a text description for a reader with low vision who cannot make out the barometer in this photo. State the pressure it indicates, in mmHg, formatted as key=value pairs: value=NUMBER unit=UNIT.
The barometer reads value=711.5 unit=mmHg
